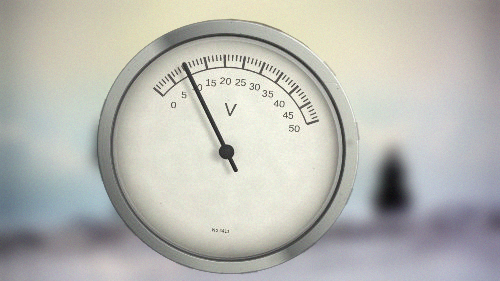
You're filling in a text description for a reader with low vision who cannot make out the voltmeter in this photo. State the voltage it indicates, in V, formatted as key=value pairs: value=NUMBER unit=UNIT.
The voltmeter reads value=10 unit=V
